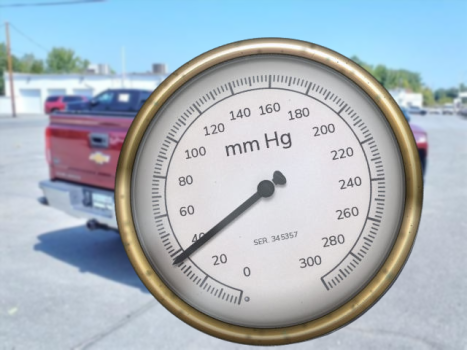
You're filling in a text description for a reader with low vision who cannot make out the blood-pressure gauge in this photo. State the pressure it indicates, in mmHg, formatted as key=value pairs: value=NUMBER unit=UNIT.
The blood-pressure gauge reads value=36 unit=mmHg
